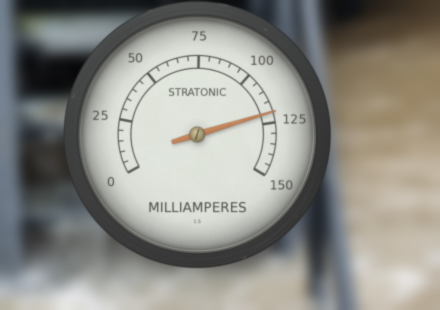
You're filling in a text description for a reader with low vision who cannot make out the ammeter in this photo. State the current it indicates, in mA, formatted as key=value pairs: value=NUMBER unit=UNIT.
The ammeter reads value=120 unit=mA
